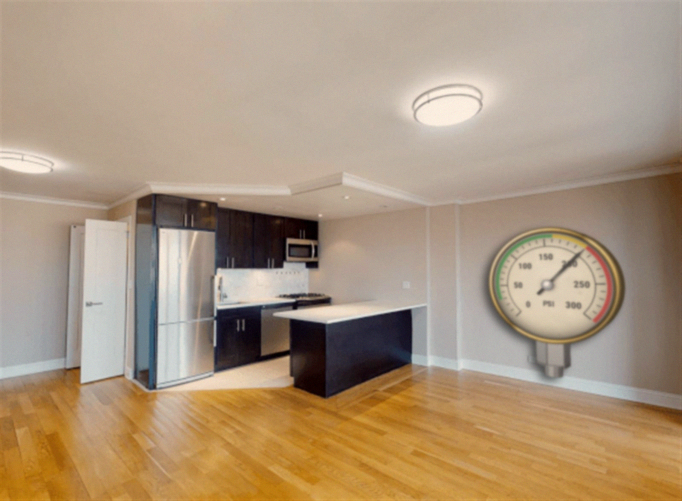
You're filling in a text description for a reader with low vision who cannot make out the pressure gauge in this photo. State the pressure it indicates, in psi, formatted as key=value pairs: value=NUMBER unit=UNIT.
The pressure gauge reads value=200 unit=psi
